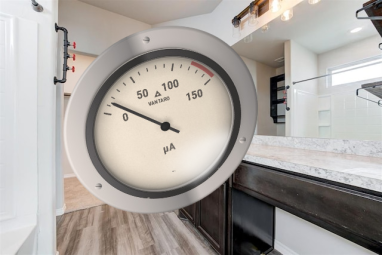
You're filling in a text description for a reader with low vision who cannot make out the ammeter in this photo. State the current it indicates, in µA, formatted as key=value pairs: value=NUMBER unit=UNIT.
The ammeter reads value=15 unit=µA
